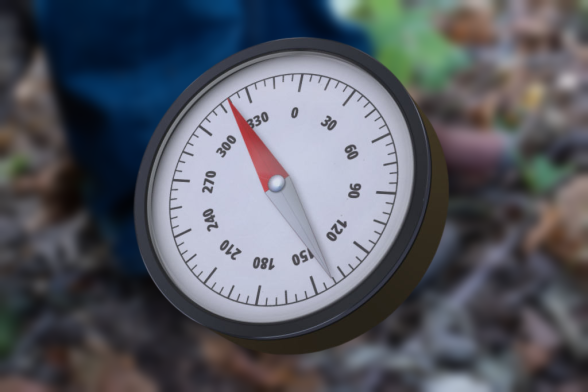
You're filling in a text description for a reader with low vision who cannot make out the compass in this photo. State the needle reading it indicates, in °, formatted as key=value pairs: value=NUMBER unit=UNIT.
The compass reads value=320 unit=°
